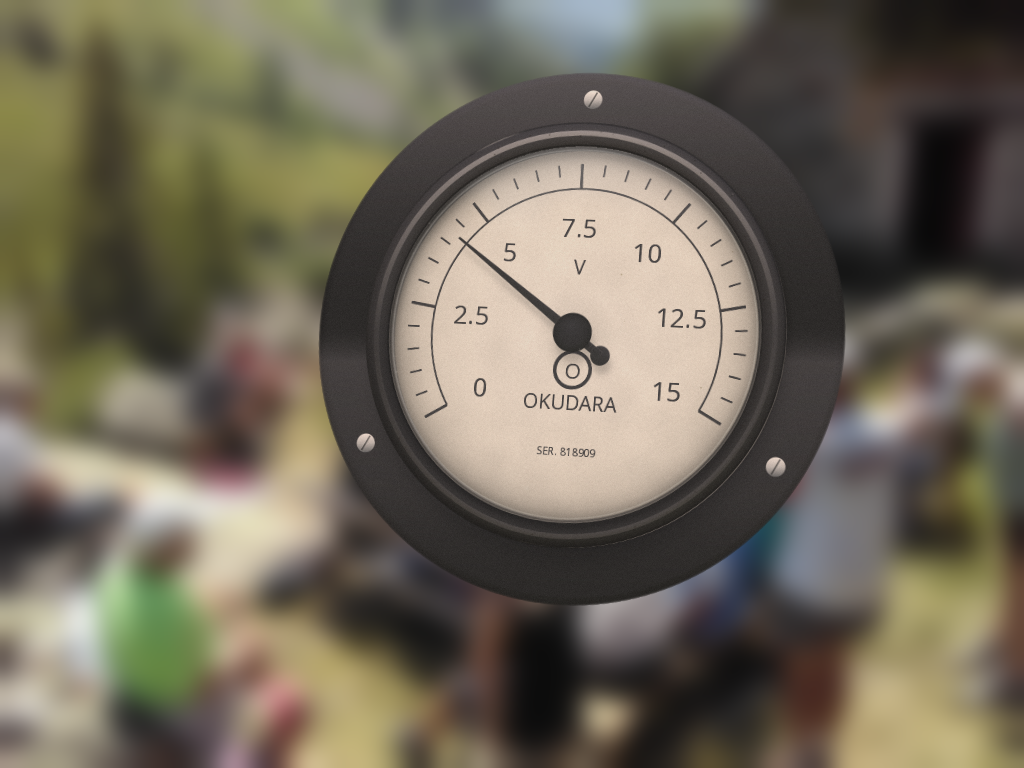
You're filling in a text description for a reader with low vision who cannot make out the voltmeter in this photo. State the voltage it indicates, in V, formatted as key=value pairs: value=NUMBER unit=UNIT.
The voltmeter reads value=4.25 unit=V
